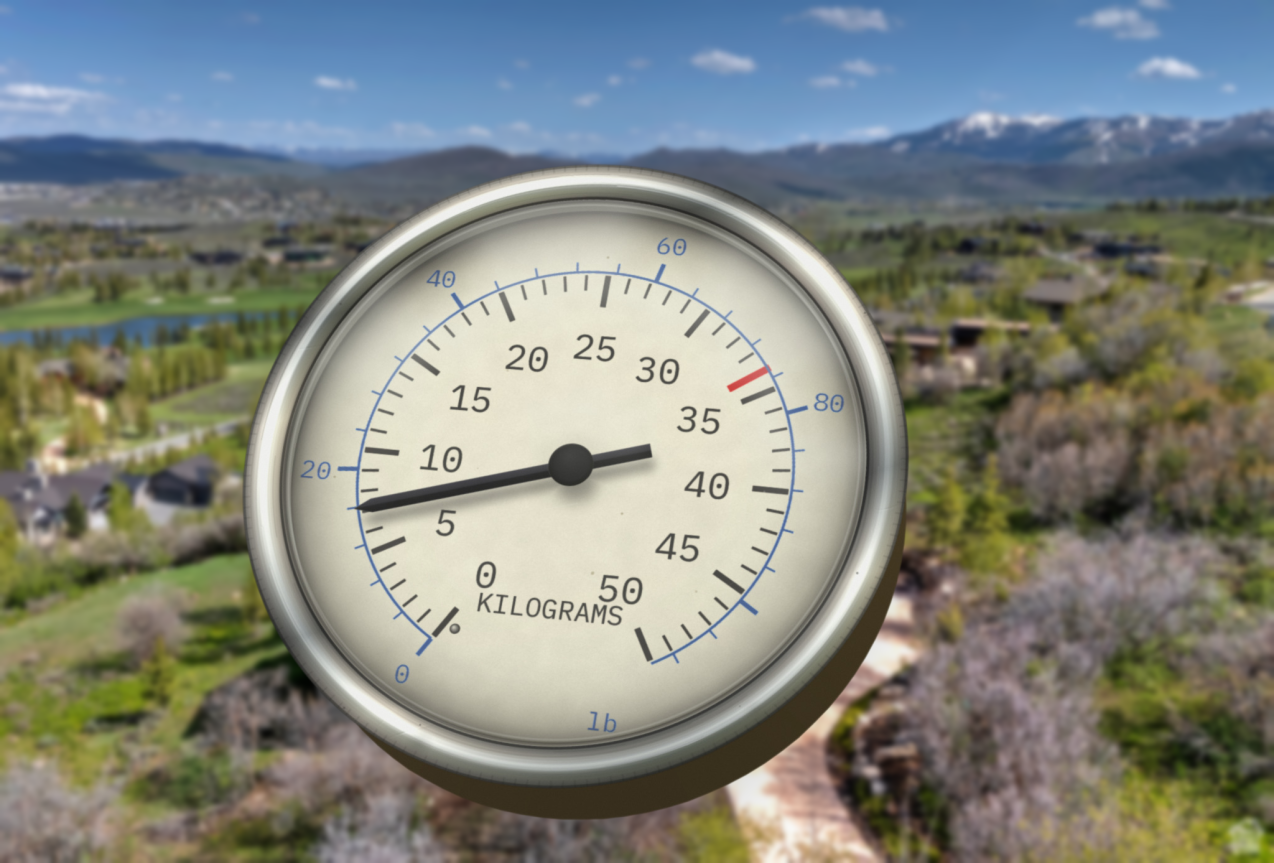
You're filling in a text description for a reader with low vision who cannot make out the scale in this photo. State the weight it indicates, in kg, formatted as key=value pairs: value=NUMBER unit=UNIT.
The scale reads value=7 unit=kg
